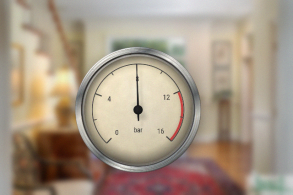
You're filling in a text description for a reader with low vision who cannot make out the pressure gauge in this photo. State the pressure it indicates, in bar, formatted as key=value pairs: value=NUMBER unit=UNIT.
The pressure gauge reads value=8 unit=bar
